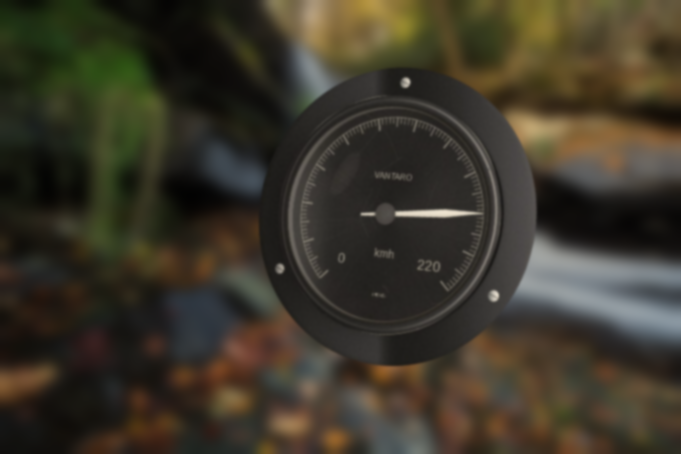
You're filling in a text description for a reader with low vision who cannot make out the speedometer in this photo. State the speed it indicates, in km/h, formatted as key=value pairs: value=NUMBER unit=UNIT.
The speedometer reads value=180 unit=km/h
